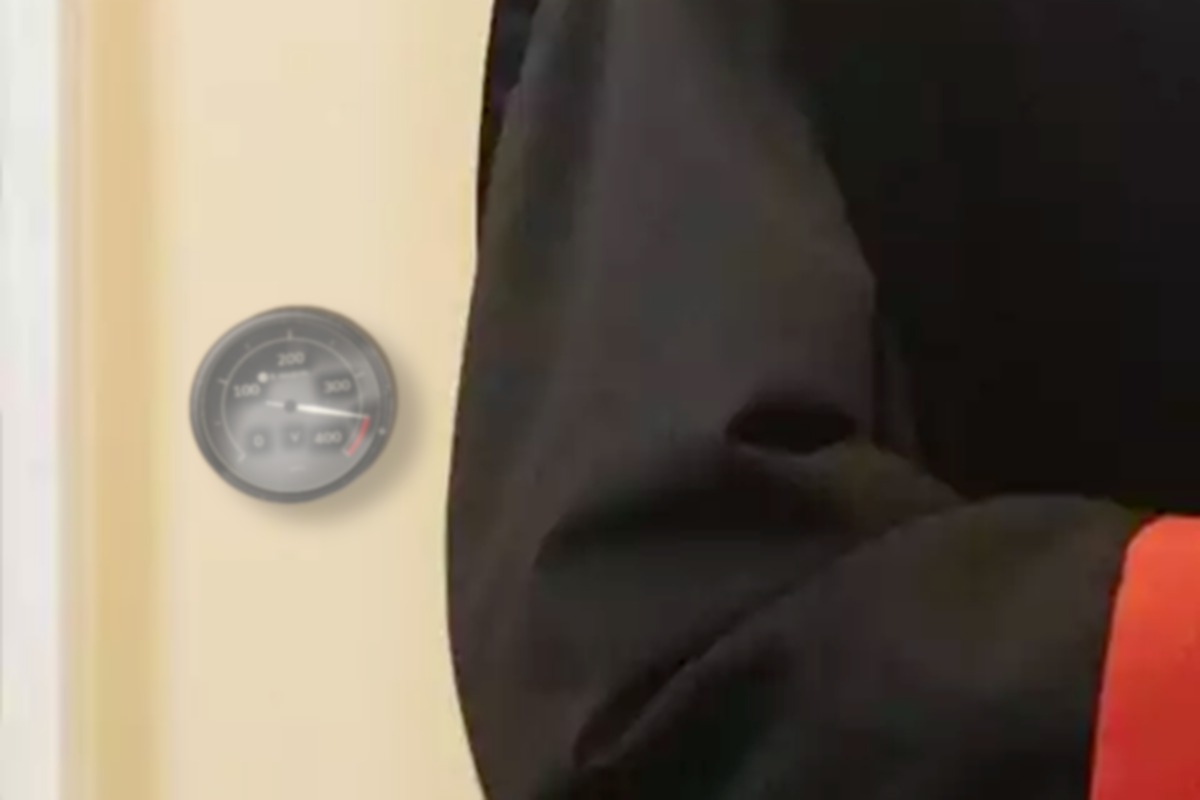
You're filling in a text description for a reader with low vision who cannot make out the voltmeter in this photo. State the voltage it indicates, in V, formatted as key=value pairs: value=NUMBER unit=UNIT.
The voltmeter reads value=350 unit=V
